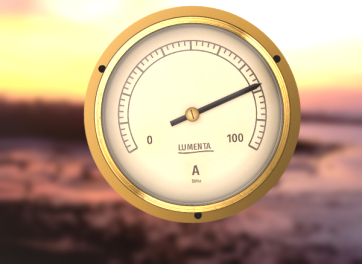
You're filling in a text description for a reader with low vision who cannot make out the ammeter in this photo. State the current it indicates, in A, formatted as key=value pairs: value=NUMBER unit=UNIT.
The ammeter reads value=78 unit=A
